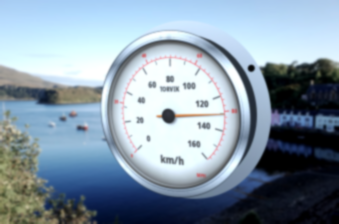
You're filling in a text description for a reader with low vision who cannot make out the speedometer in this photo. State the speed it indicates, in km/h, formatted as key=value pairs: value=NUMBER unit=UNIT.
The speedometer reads value=130 unit=km/h
